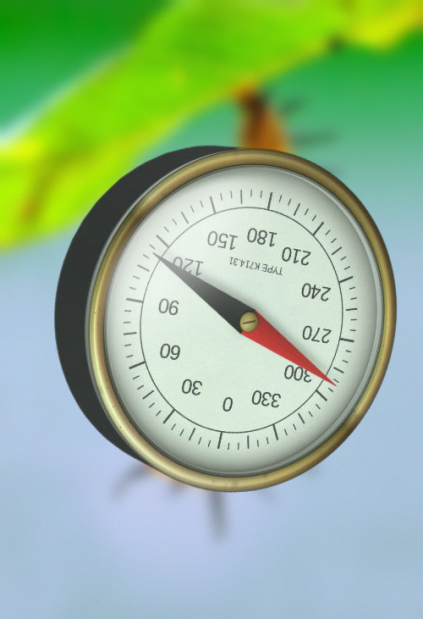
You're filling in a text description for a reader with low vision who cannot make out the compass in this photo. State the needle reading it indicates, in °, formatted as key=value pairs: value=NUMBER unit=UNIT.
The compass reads value=292.5 unit=°
